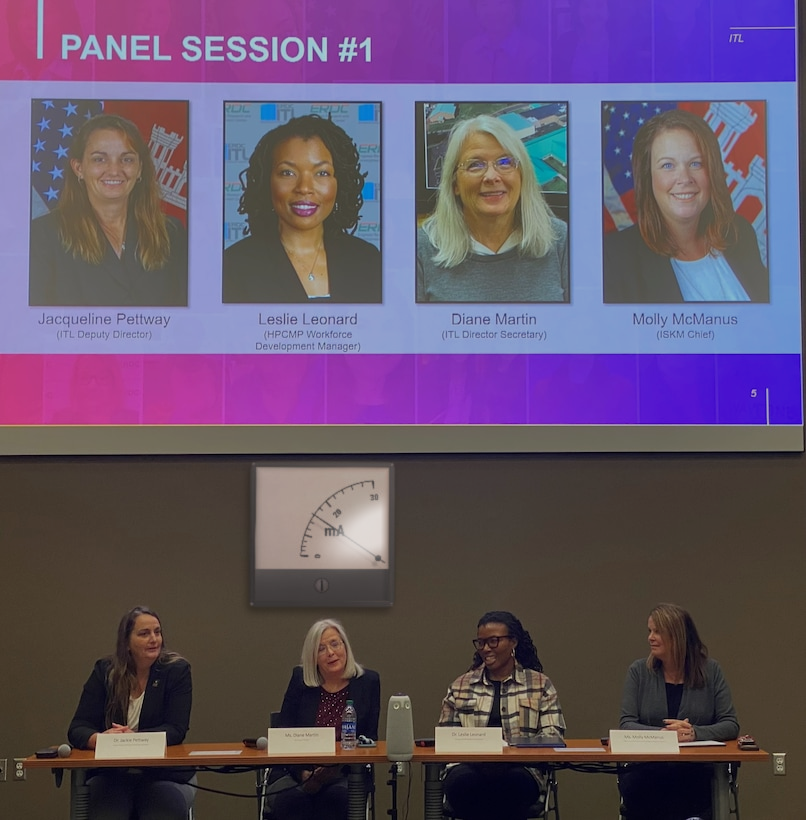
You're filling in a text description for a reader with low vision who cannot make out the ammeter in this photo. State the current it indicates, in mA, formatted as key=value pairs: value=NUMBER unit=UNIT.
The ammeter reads value=16 unit=mA
